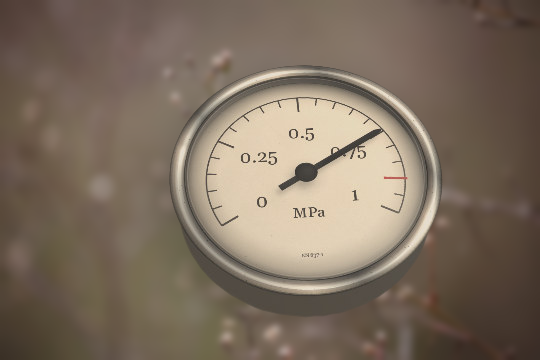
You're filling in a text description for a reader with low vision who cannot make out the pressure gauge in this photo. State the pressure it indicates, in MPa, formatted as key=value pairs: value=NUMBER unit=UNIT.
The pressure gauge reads value=0.75 unit=MPa
